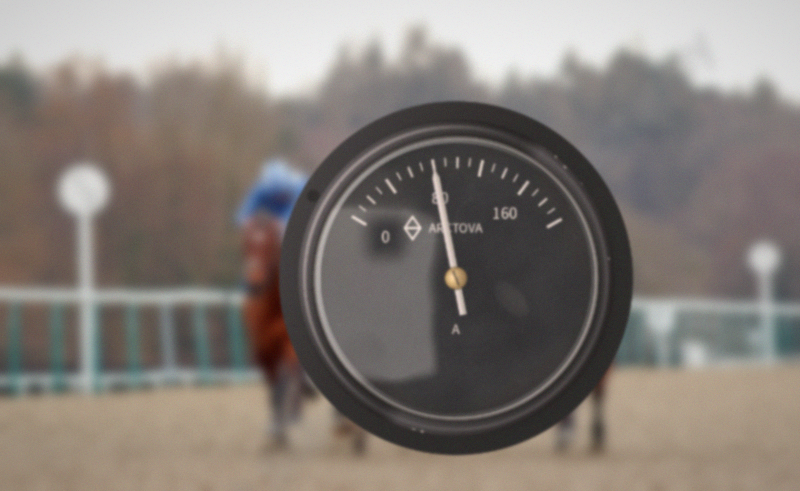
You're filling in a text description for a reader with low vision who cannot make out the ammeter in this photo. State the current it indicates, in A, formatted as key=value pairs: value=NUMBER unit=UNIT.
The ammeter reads value=80 unit=A
